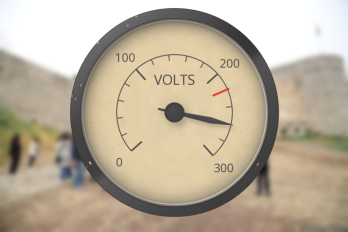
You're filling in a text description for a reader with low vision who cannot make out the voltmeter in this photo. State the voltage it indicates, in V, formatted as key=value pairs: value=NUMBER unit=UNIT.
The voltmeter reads value=260 unit=V
